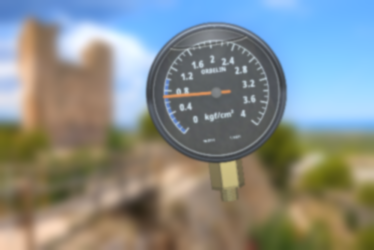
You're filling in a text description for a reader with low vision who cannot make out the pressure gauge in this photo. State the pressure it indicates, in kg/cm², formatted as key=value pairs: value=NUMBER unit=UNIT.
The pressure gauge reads value=0.7 unit=kg/cm²
